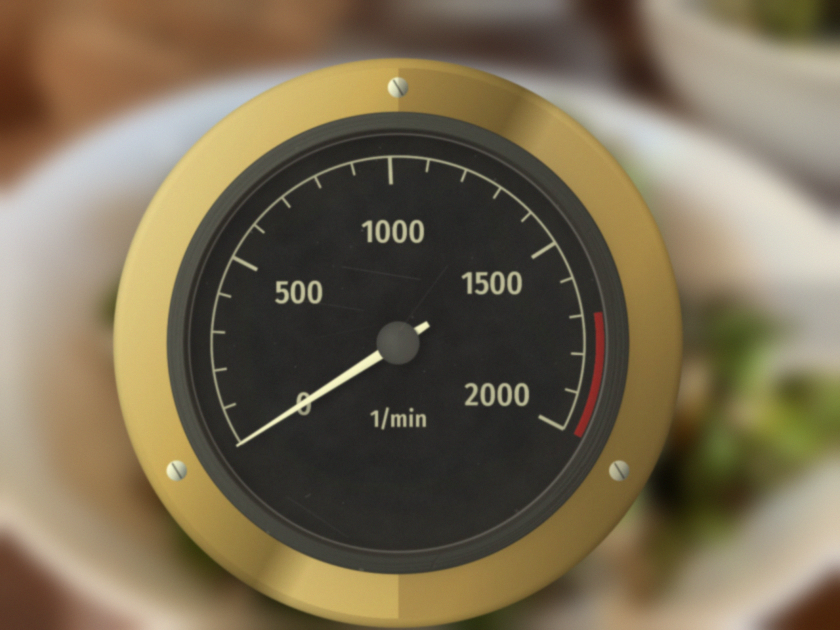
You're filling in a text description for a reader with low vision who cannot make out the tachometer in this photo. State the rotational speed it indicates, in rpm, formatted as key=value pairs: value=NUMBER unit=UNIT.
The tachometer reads value=0 unit=rpm
